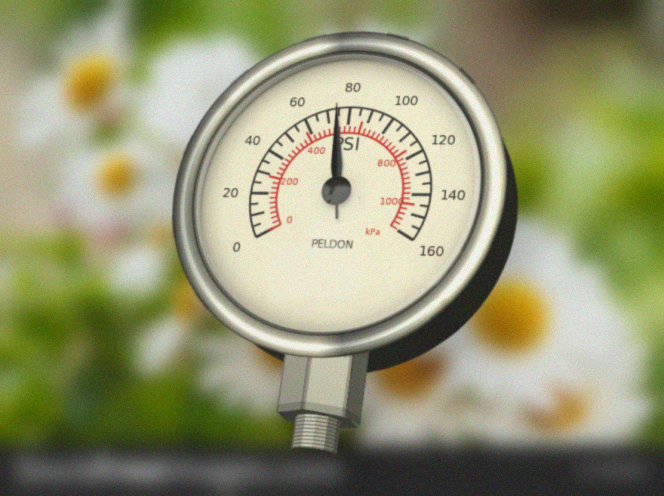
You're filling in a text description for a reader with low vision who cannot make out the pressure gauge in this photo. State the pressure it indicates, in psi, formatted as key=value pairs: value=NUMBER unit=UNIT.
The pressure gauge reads value=75 unit=psi
